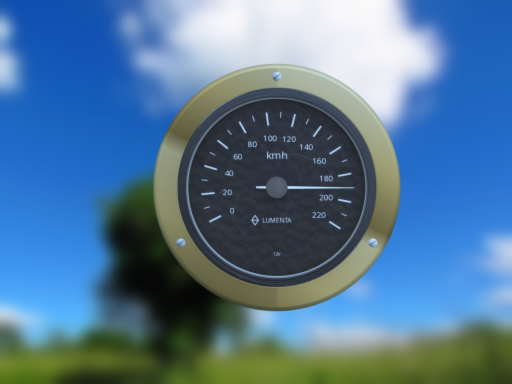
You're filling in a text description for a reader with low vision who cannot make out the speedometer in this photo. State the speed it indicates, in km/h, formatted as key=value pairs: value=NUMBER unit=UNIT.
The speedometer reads value=190 unit=km/h
